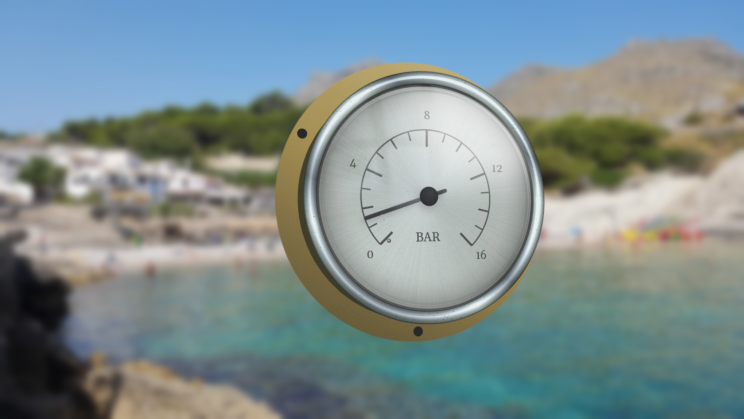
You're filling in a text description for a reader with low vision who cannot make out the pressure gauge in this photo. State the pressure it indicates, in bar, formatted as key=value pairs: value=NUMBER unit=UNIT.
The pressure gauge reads value=1.5 unit=bar
